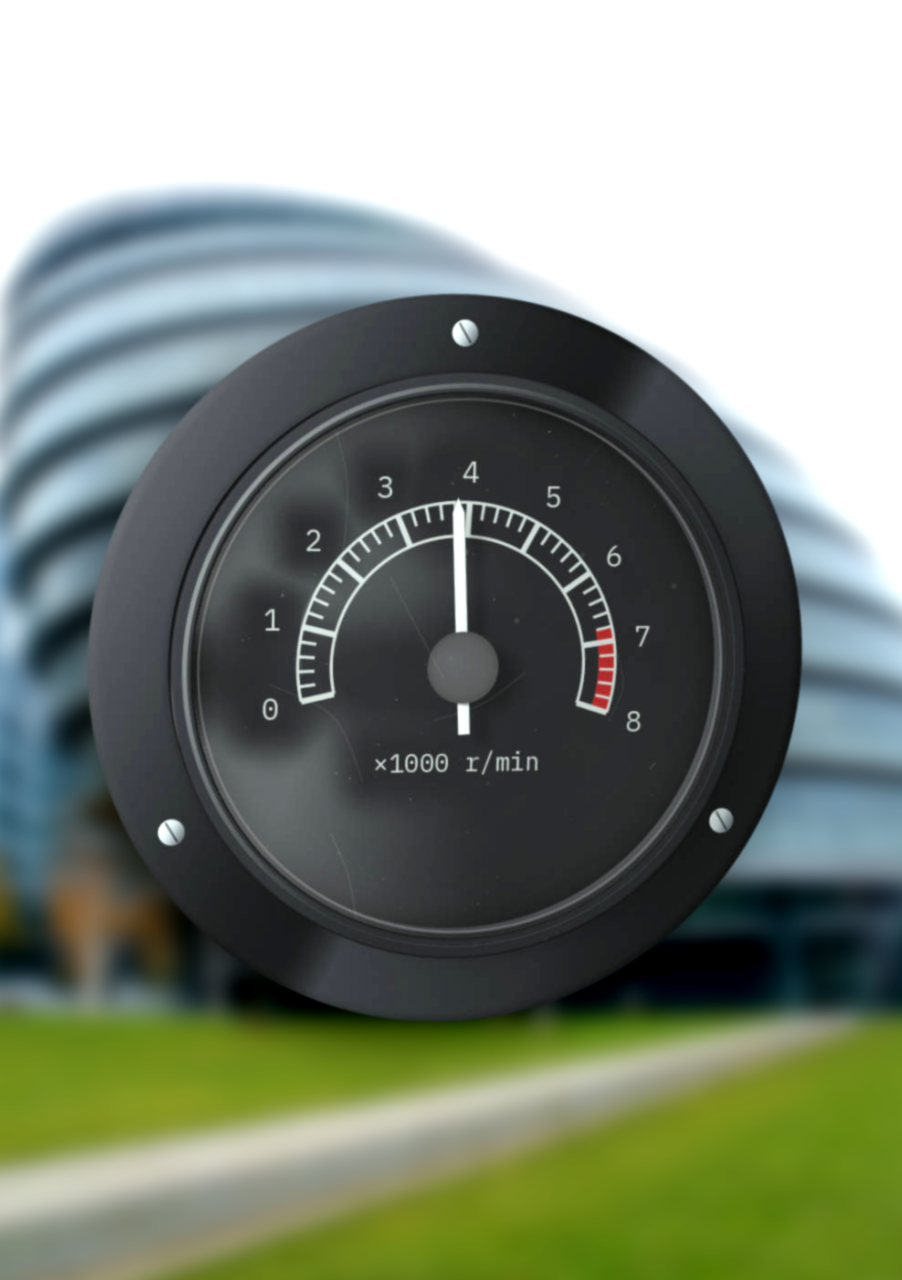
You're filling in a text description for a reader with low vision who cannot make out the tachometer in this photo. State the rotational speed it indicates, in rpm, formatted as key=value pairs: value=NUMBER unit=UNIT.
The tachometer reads value=3800 unit=rpm
